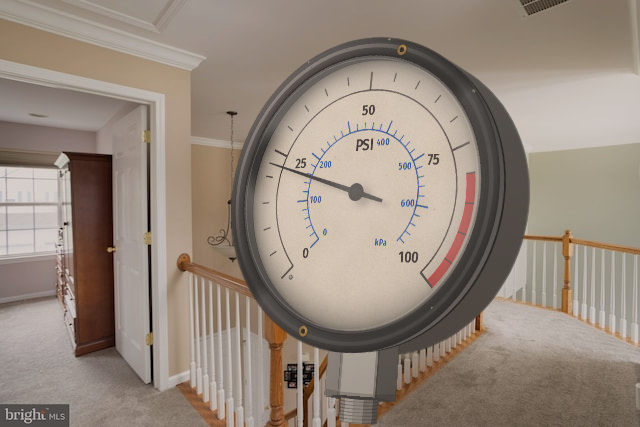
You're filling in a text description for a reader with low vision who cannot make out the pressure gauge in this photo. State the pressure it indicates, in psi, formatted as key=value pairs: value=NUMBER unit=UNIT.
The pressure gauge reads value=22.5 unit=psi
